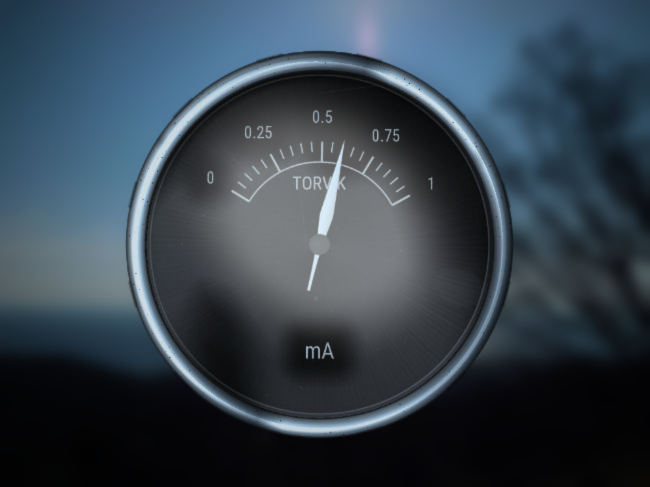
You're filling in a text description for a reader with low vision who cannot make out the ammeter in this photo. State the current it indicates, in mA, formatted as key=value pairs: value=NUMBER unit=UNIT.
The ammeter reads value=0.6 unit=mA
